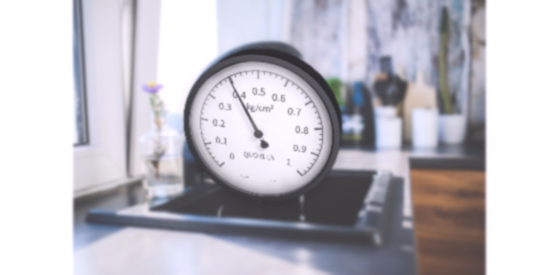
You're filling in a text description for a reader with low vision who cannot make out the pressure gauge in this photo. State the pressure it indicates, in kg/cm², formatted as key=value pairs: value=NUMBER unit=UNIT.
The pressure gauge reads value=0.4 unit=kg/cm²
